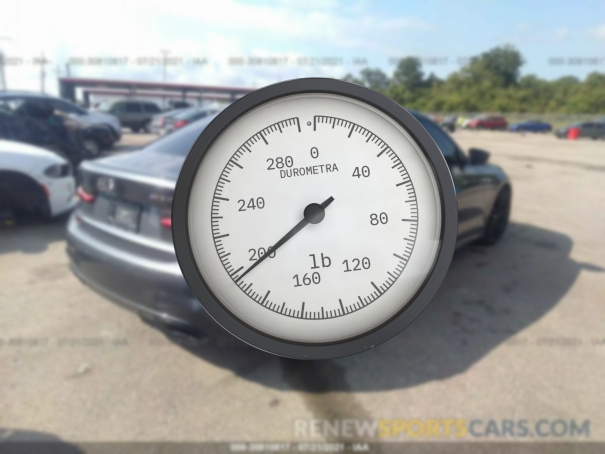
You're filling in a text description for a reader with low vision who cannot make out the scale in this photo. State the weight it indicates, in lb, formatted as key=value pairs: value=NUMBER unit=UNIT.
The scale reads value=196 unit=lb
